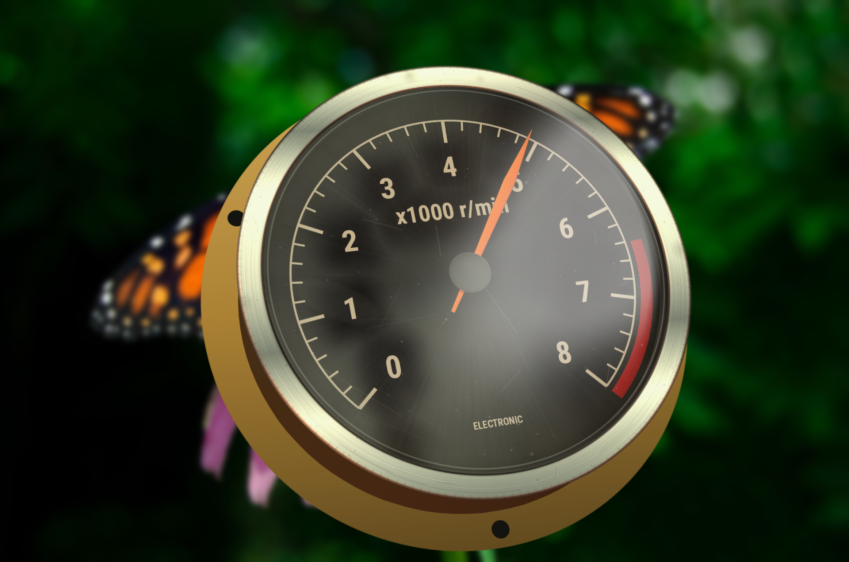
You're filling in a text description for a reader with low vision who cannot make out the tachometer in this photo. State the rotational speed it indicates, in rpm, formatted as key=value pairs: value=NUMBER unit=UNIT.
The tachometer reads value=4900 unit=rpm
